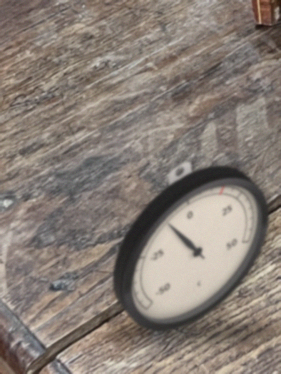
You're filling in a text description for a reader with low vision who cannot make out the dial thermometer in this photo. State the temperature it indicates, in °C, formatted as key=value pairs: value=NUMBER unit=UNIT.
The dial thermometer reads value=-10 unit=°C
